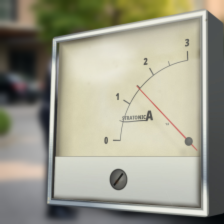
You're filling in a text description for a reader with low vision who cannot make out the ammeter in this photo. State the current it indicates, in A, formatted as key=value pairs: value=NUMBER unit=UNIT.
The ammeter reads value=1.5 unit=A
